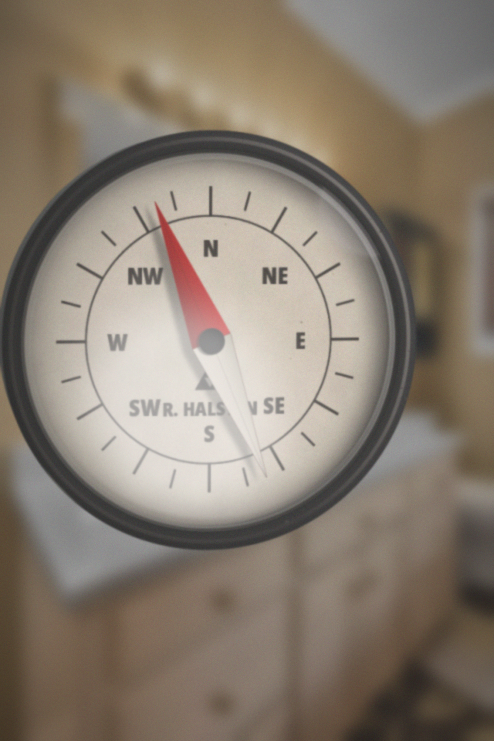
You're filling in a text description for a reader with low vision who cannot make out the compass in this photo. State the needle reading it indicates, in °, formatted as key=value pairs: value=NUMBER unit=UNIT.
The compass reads value=337.5 unit=°
